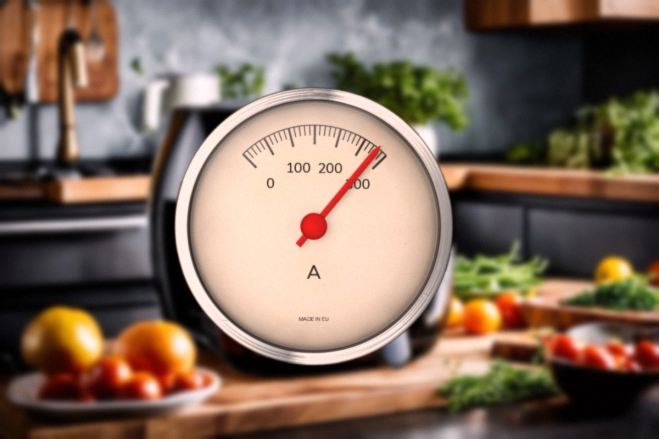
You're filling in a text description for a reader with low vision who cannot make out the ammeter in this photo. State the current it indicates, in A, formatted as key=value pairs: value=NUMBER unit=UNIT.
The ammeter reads value=280 unit=A
